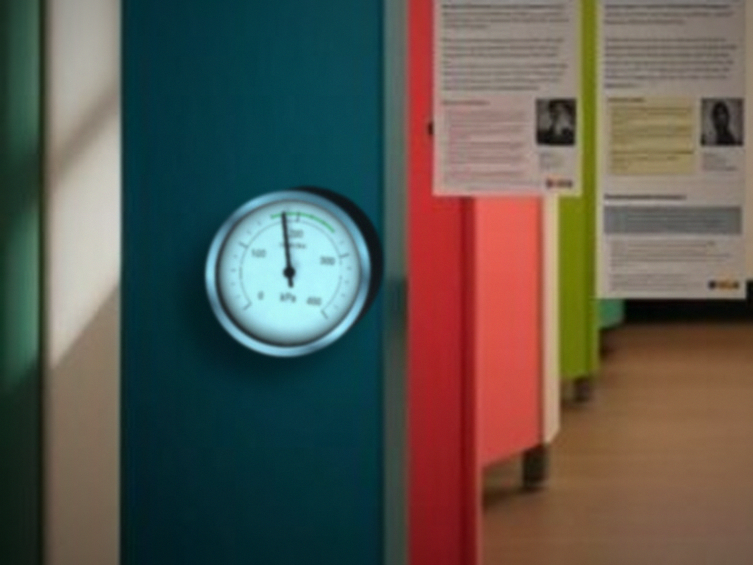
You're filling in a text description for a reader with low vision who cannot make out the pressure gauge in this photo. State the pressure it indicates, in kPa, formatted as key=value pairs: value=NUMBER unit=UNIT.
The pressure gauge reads value=180 unit=kPa
